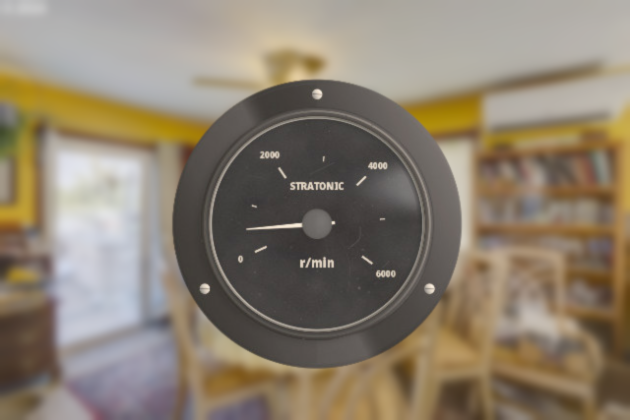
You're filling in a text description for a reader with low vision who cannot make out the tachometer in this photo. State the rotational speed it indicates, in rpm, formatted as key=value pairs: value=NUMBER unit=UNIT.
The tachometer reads value=500 unit=rpm
